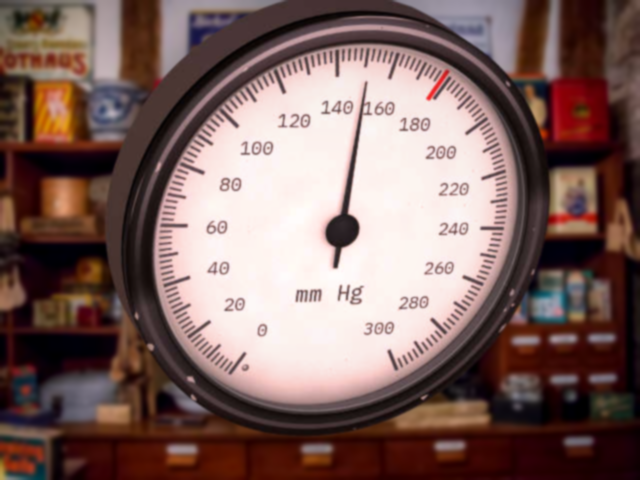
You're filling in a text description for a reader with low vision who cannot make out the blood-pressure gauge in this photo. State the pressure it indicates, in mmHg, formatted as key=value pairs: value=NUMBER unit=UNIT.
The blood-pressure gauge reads value=150 unit=mmHg
